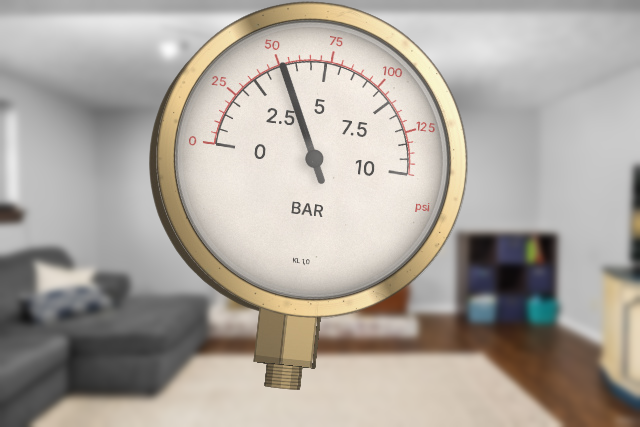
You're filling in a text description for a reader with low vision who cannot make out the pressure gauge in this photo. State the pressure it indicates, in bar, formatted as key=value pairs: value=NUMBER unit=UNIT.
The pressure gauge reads value=3.5 unit=bar
